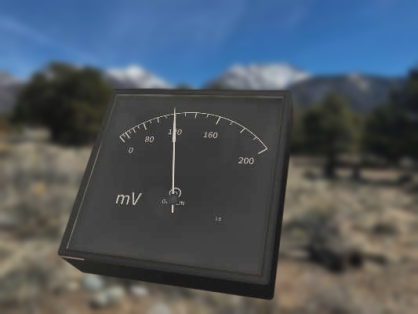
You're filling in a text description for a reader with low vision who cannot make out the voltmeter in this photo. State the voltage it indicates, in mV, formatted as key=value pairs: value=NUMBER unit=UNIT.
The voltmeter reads value=120 unit=mV
